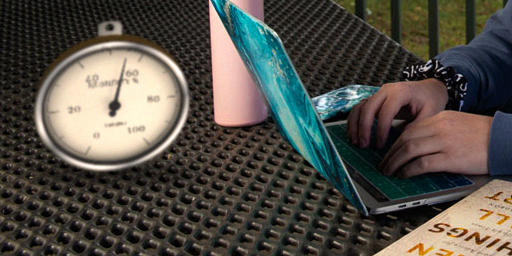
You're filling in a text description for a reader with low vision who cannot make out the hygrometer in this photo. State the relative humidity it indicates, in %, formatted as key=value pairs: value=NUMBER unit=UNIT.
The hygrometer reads value=55 unit=%
